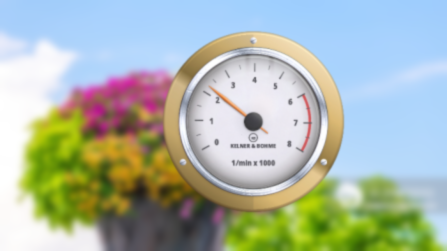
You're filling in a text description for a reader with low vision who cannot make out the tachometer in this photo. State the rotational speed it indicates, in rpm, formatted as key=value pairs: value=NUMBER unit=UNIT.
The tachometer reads value=2250 unit=rpm
